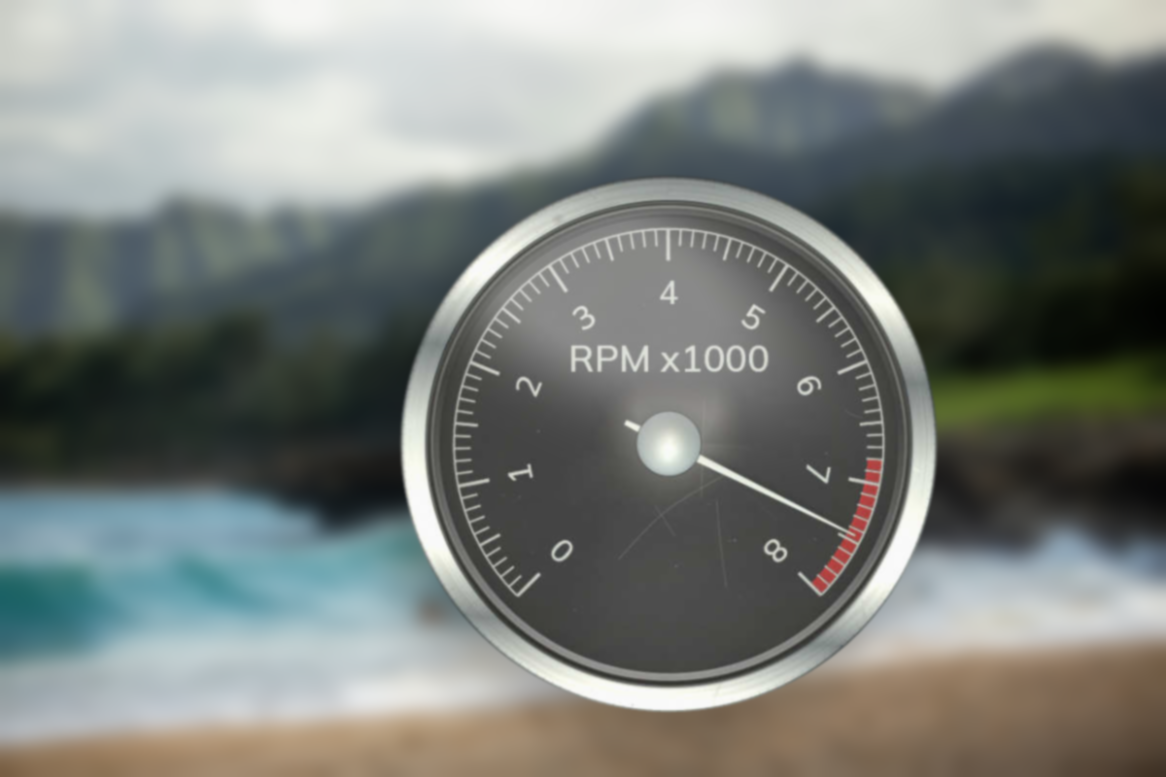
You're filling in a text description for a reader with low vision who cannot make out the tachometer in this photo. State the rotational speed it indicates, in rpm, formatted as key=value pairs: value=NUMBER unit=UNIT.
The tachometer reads value=7450 unit=rpm
